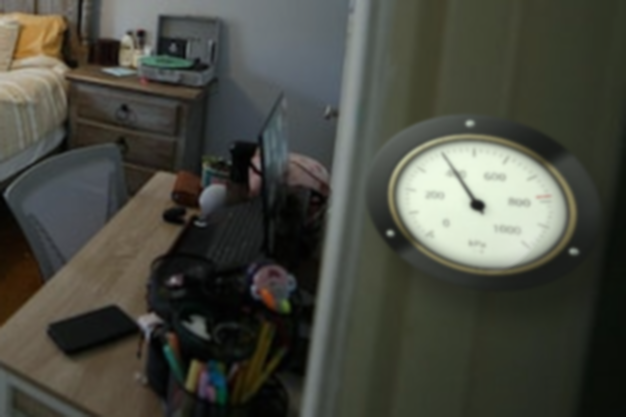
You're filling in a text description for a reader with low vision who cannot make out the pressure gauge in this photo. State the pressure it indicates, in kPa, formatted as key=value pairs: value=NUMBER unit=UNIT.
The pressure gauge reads value=400 unit=kPa
